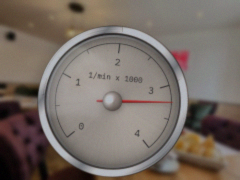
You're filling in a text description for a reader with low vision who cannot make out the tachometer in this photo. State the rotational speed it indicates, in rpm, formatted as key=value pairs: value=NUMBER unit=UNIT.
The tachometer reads value=3250 unit=rpm
